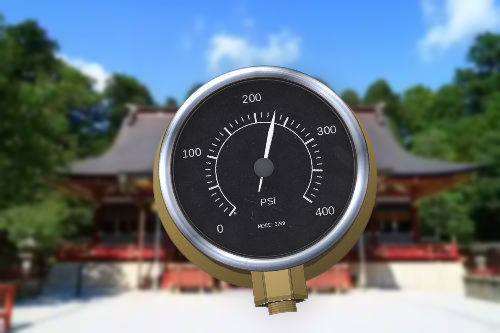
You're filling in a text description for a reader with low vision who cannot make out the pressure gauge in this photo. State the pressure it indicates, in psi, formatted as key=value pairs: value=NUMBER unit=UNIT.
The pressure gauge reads value=230 unit=psi
